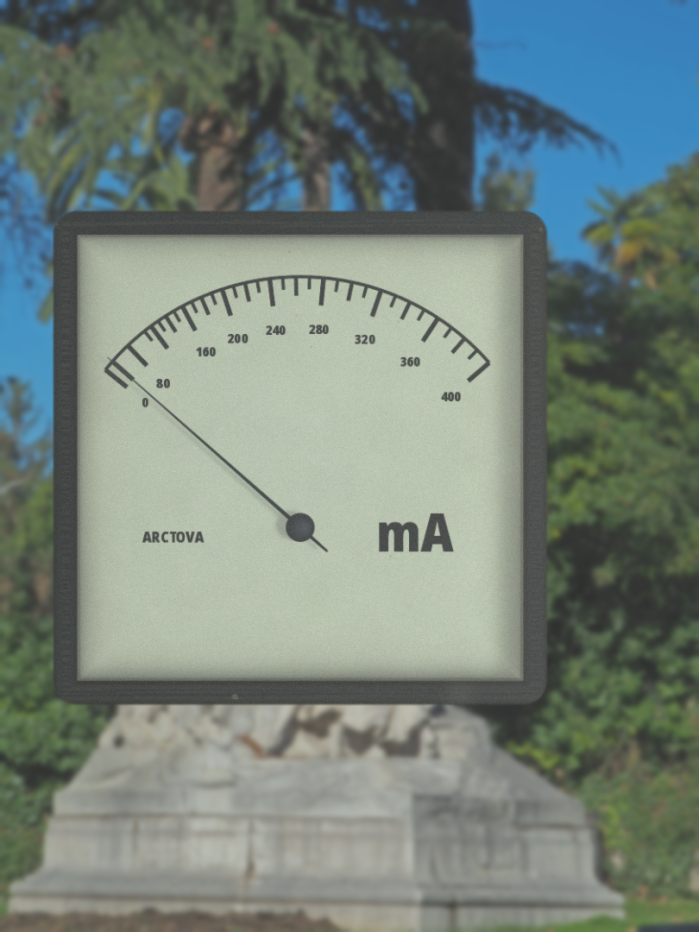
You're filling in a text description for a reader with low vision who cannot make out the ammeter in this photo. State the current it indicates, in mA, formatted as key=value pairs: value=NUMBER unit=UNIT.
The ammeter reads value=40 unit=mA
